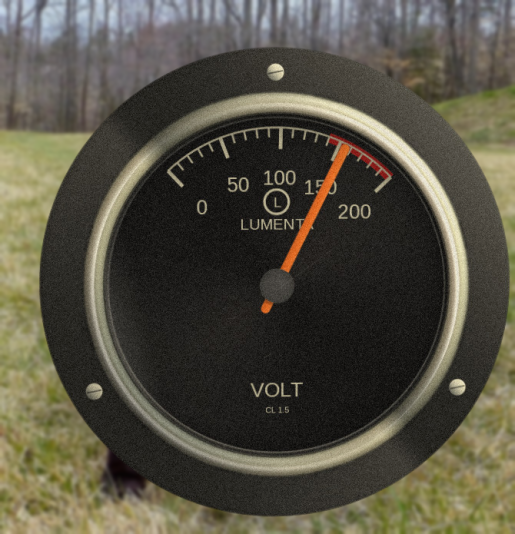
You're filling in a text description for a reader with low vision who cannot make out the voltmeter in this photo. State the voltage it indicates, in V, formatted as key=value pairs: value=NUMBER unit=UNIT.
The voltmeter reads value=155 unit=V
